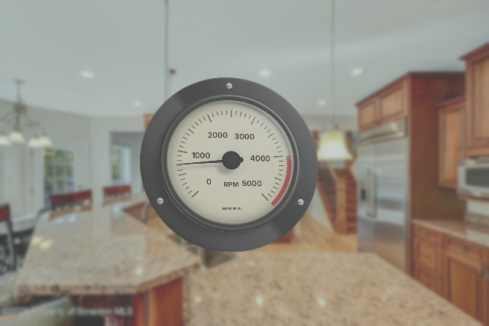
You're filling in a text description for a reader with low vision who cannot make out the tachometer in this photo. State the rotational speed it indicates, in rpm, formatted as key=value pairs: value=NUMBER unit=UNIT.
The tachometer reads value=700 unit=rpm
